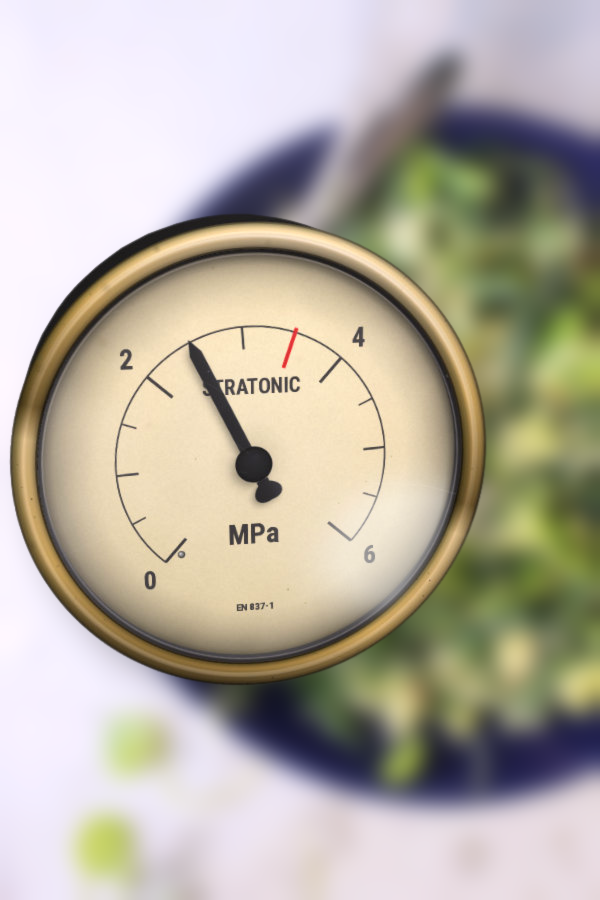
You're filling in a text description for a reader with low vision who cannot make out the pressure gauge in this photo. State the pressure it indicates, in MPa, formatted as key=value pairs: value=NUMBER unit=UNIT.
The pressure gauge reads value=2.5 unit=MPa
